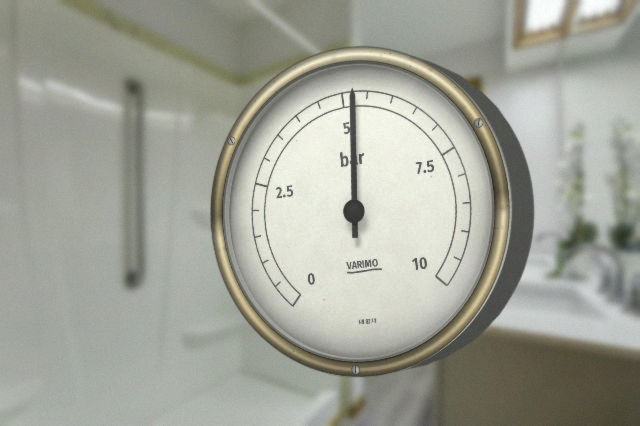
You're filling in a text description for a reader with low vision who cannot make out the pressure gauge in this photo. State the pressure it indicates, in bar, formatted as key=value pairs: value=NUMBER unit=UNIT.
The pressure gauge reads value=5.25 unit=bar
